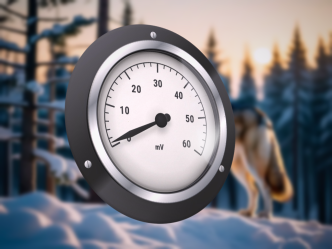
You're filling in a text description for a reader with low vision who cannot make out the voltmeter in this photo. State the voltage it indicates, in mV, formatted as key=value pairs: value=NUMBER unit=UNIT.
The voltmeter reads value=1 unit=mV
